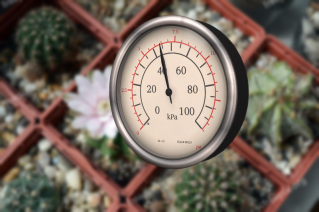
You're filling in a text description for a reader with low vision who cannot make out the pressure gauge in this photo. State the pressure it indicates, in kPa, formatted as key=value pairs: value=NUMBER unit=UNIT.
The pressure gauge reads value=45 unit=kPa
